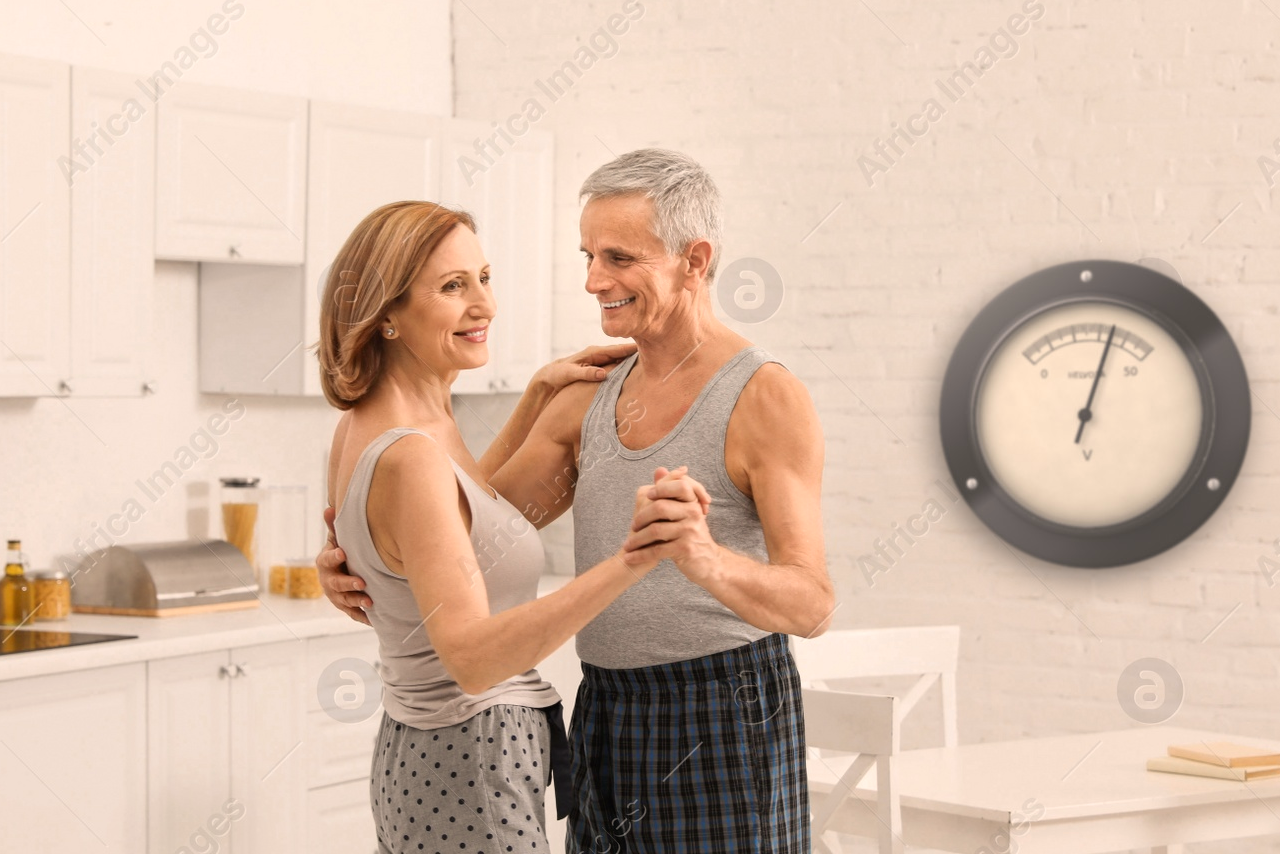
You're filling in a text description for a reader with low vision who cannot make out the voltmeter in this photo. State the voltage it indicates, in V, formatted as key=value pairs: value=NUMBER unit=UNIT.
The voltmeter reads value=35 unit=V
